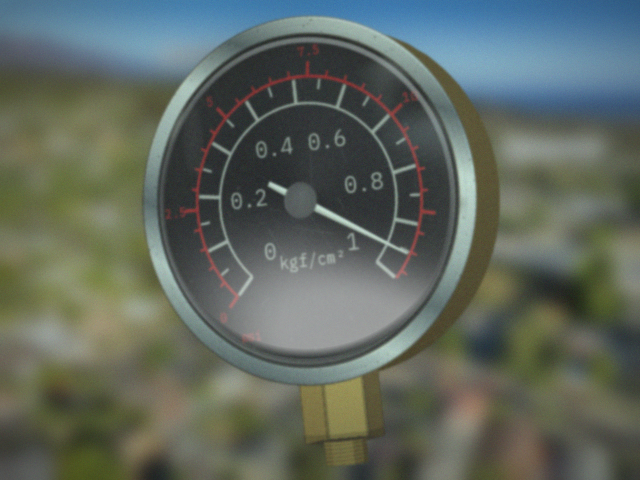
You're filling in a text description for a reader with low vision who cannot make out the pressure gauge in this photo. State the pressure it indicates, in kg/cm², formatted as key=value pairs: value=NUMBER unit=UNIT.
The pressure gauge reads value=0.95 unit=kg/cm²
